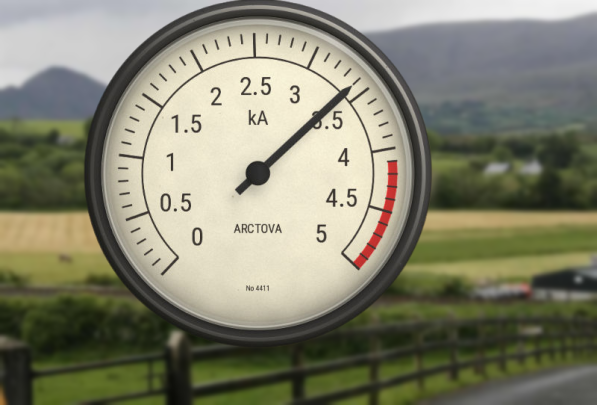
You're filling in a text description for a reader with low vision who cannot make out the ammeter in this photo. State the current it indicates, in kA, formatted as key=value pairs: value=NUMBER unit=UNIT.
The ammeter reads value=3.4 unit=kA
